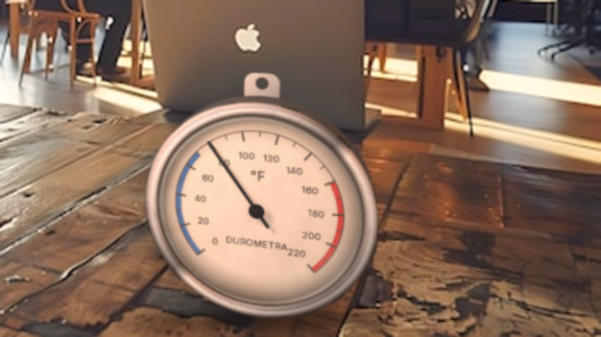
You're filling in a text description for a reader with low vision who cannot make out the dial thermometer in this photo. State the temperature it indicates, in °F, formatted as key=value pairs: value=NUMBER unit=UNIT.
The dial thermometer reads value=80 unit=°F
